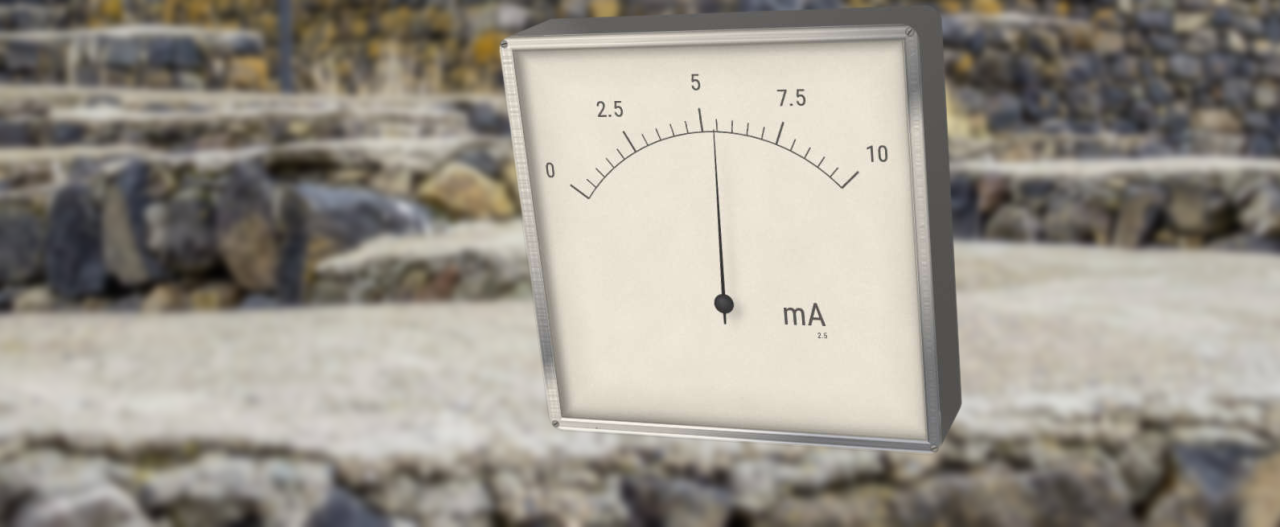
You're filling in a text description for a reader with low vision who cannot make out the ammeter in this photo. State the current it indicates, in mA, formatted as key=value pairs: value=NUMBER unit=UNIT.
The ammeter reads value=5.5 unit=mA
